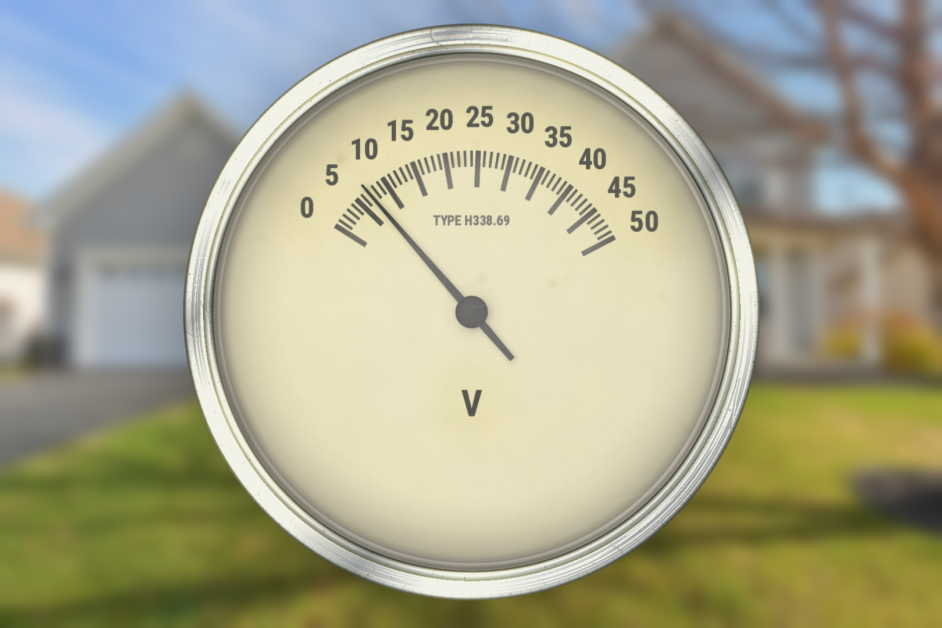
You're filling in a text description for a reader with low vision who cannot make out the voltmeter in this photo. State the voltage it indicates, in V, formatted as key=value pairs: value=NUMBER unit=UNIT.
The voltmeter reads value=7 unit=V
